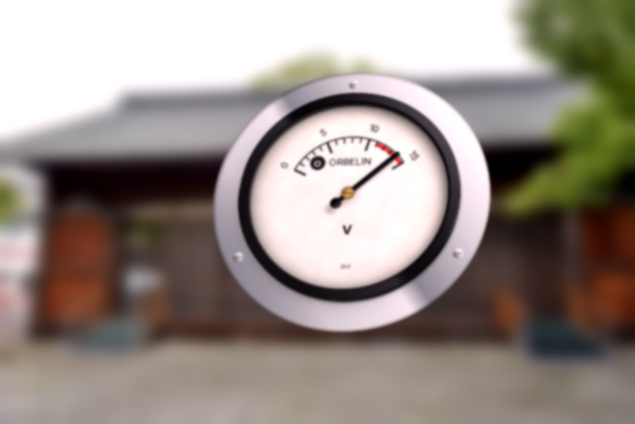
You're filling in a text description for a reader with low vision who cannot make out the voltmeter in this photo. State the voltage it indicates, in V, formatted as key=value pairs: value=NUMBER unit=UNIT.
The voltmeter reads value=14 unit=V
